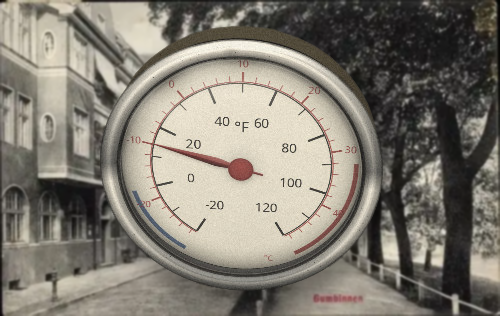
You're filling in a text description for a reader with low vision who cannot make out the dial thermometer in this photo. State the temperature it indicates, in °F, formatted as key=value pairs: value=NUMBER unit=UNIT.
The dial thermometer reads value=15 unit=°F
